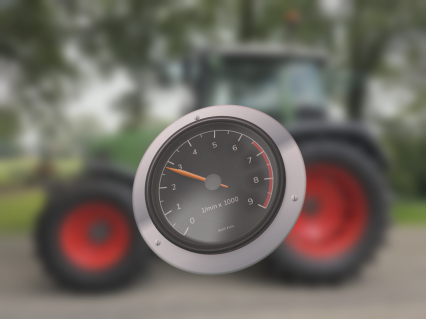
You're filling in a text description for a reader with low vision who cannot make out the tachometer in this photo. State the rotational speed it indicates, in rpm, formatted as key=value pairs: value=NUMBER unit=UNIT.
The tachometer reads value=2750 unit=rpm
